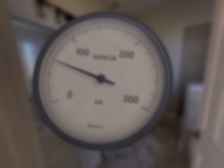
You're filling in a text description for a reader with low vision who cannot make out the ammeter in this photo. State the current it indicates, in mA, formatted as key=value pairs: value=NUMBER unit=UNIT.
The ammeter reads value=60 unit=mA
